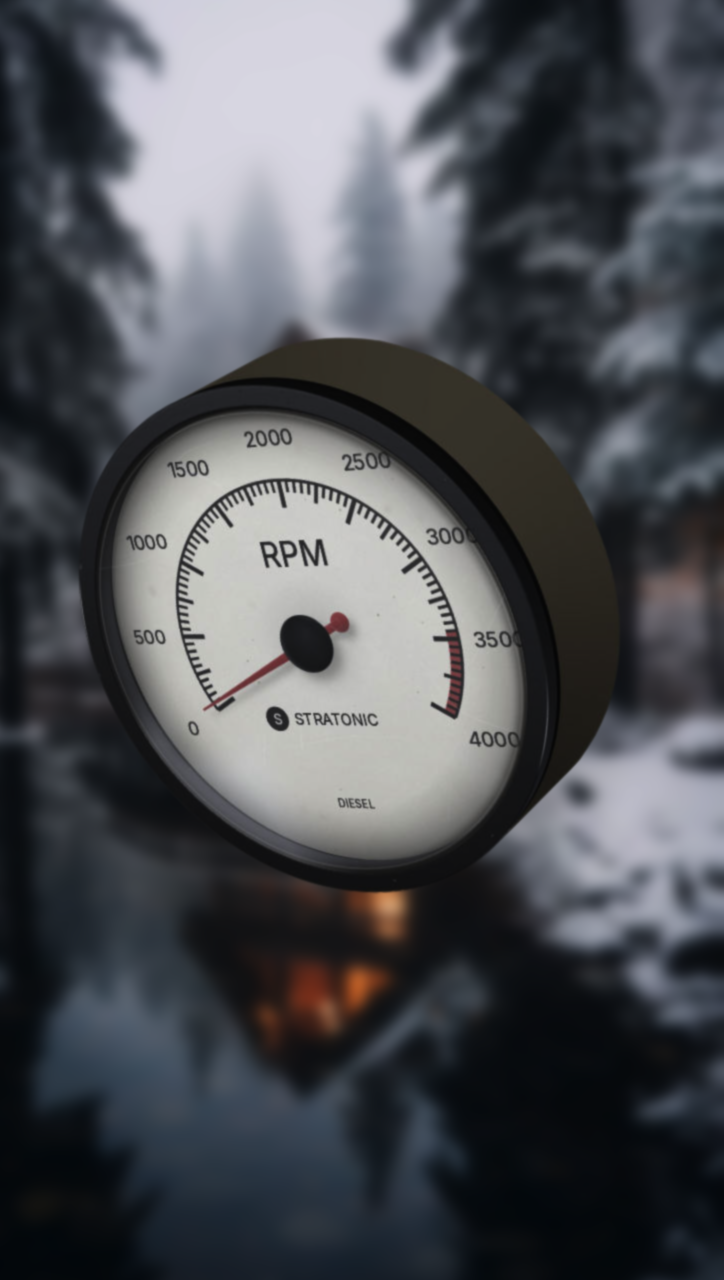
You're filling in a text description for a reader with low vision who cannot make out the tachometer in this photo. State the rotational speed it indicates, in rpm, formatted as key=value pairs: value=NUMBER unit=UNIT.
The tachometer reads value=50 unit=rpm
